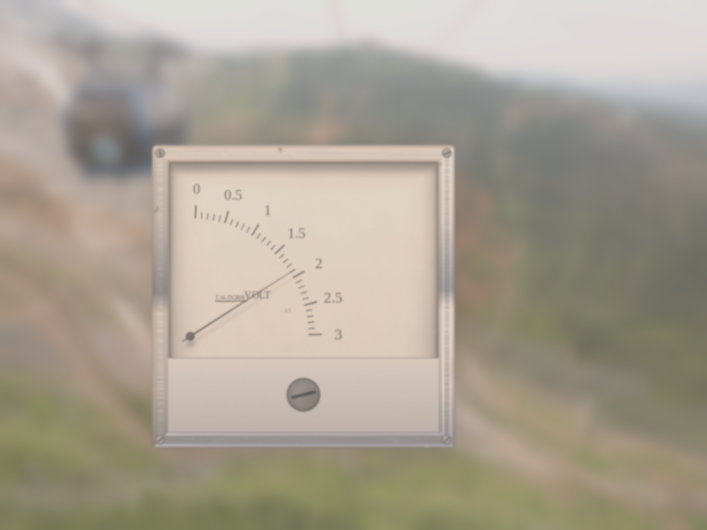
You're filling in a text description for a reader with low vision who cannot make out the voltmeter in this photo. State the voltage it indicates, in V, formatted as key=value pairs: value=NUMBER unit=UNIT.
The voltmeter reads value=1.9 unit=V
